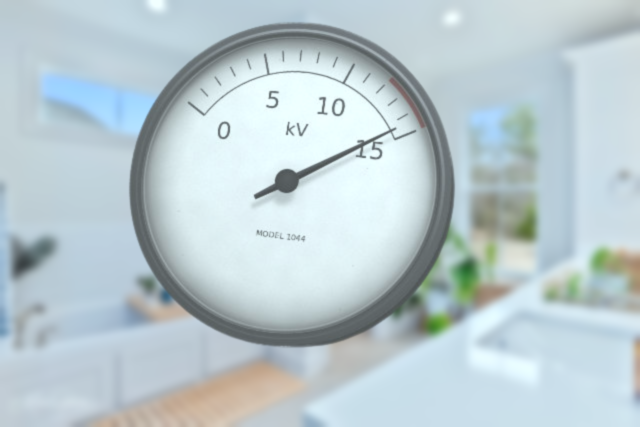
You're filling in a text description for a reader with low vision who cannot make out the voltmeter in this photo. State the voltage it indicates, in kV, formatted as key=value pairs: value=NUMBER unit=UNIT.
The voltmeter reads value=14.5 unit=kV
